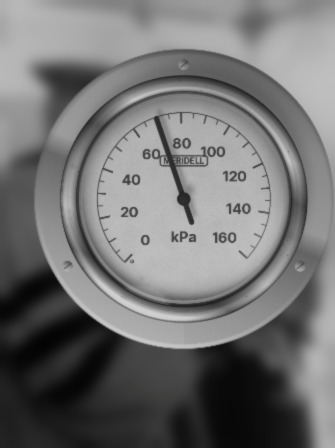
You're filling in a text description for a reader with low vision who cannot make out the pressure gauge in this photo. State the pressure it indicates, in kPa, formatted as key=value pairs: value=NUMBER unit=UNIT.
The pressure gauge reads value=70 unit=kPa
